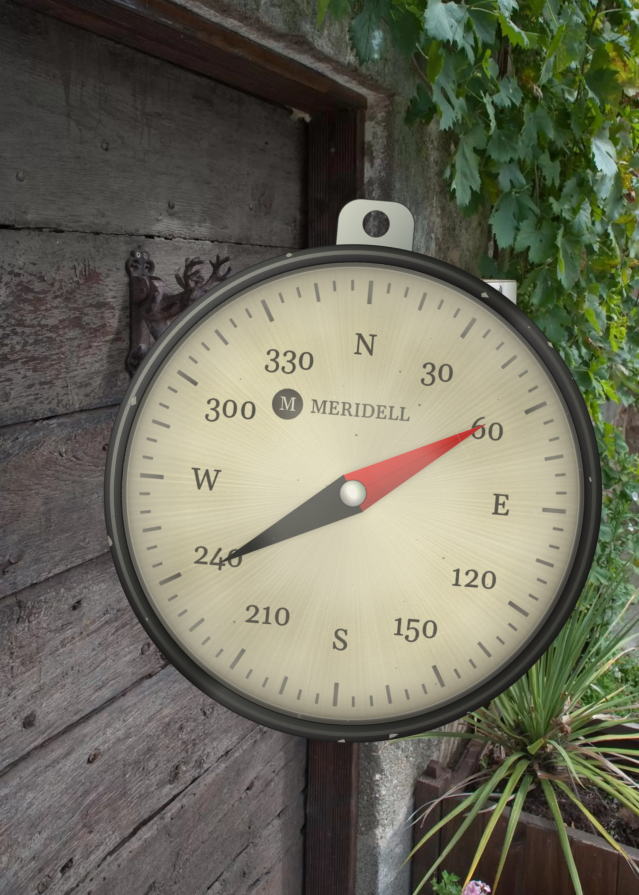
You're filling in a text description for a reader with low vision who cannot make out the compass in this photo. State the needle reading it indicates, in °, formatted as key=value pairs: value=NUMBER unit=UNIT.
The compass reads value=57.5 unit=°
